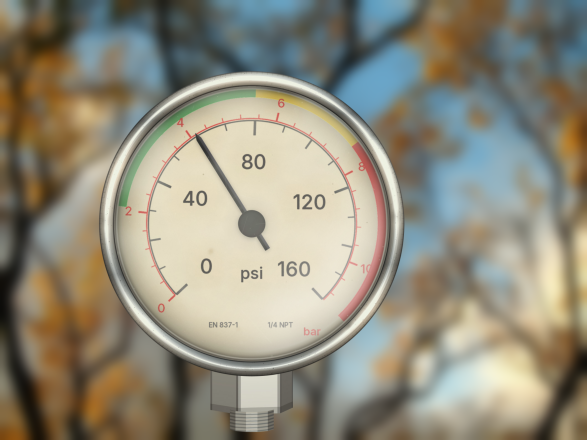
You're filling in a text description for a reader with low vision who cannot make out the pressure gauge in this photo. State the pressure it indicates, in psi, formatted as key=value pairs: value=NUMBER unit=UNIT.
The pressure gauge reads value=60 unit=psi
